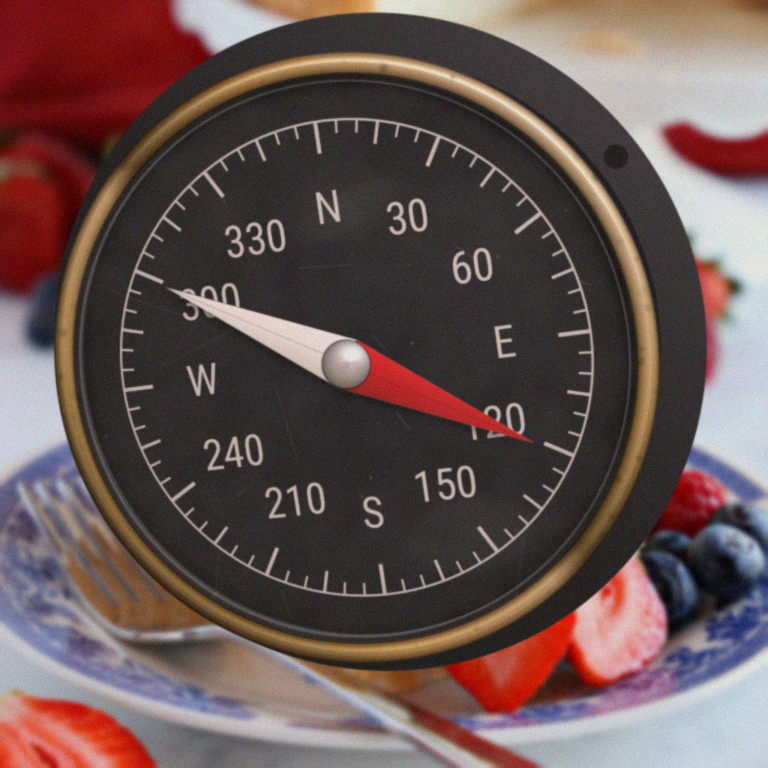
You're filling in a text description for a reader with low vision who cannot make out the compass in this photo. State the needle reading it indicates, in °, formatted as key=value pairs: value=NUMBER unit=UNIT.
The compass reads value=120 unit=°
